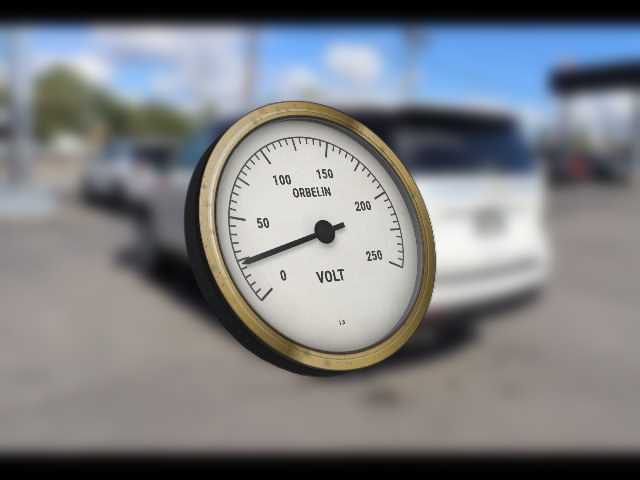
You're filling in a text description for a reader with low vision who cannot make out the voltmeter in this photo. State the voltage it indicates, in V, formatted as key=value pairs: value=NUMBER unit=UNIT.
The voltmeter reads value=22.5 unit=V
